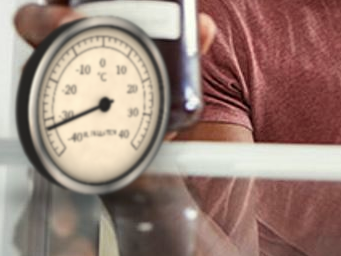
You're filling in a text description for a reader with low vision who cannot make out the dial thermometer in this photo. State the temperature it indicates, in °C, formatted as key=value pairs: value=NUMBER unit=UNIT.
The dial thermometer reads value=-32 unit=°C
